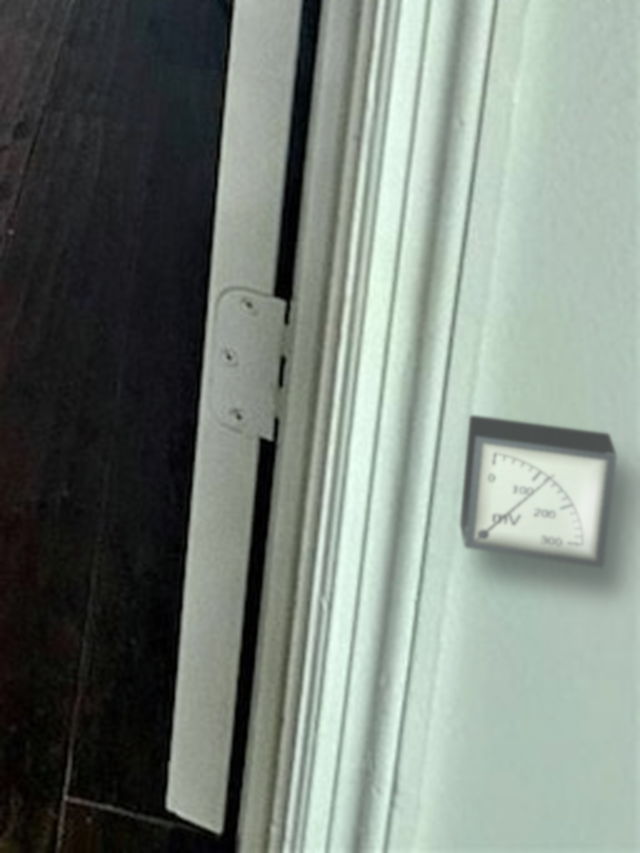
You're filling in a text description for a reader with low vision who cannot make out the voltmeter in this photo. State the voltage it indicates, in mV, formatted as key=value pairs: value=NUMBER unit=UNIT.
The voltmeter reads value=120 unit=mV
